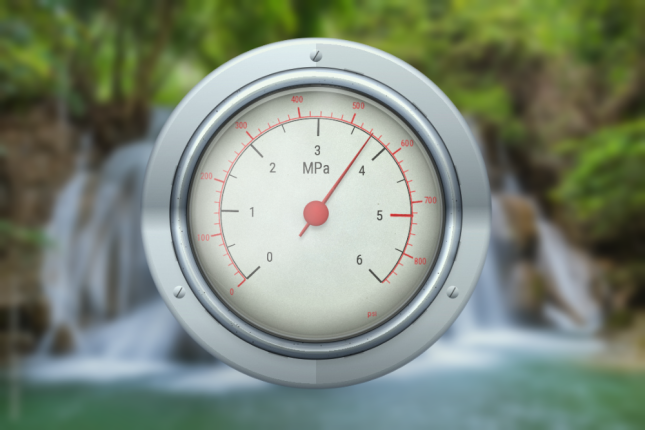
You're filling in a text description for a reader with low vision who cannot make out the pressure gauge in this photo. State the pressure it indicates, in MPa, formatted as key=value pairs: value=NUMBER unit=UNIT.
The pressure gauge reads value=3.75 unit=MPa
